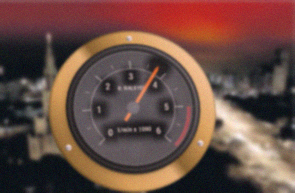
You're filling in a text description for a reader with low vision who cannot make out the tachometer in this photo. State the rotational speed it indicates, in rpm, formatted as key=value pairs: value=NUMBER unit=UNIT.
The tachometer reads value=3750 unit=rpm
